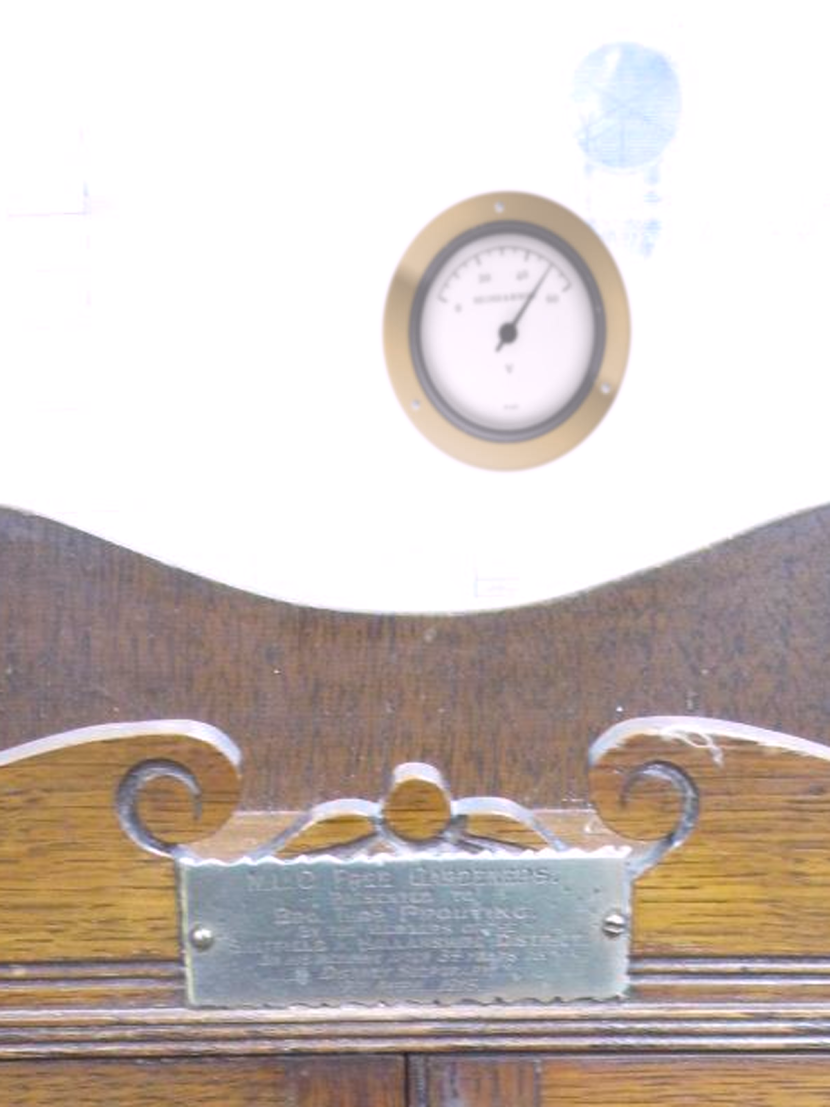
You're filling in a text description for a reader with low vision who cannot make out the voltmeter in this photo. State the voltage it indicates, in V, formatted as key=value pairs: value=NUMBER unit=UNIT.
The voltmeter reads value=50 unit=V
